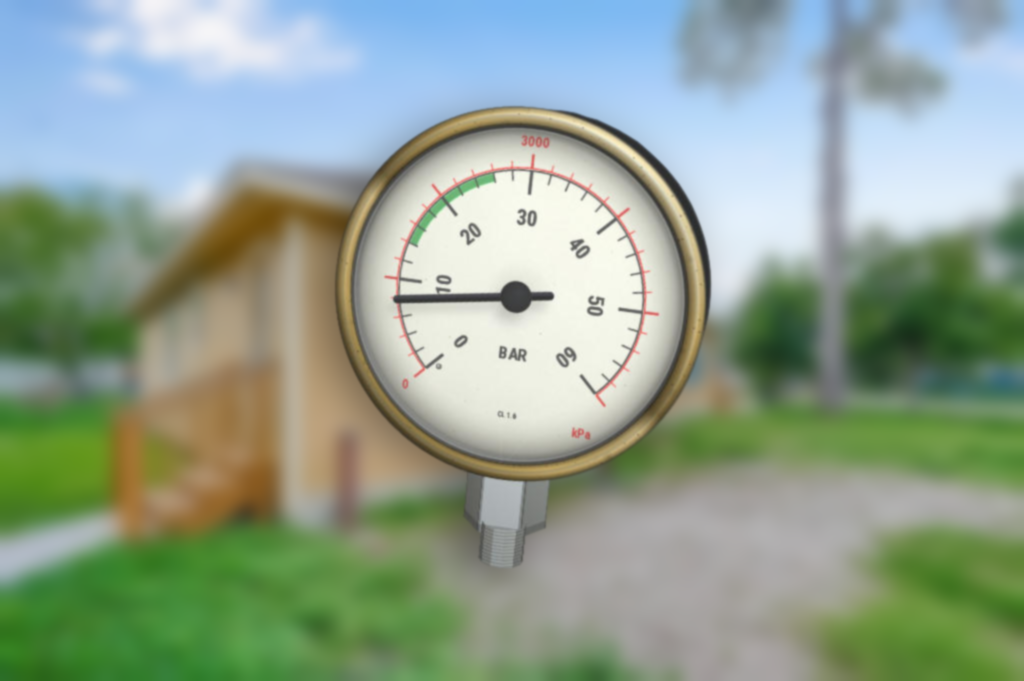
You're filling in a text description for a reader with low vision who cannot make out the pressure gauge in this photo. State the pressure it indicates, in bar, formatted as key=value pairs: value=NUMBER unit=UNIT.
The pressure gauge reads value=8 unit=bar
